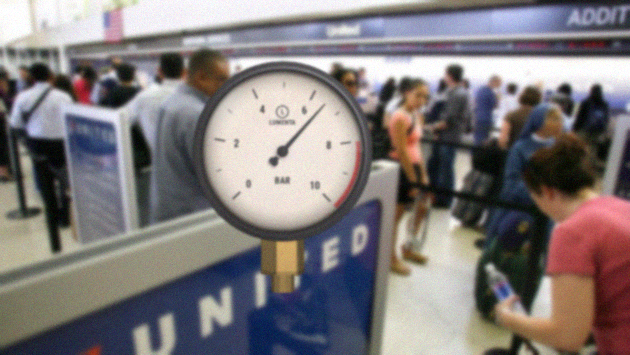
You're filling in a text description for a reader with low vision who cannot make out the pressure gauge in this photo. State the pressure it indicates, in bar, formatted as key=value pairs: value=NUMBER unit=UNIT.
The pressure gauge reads value=6.5 unit=bar
